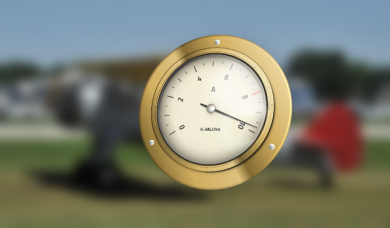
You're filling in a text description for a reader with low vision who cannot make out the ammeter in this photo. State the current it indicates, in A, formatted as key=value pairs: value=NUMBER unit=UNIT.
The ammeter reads value=9.75 unit=A
